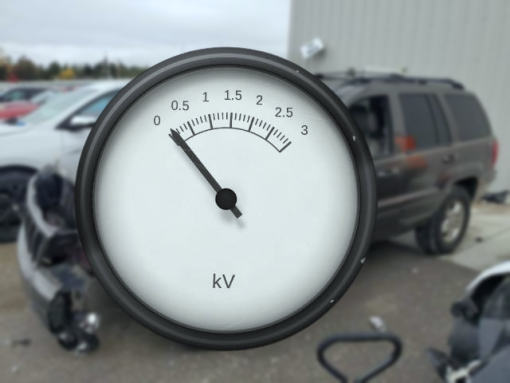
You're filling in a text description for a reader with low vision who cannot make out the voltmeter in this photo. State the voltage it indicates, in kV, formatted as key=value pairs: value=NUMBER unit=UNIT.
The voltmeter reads value=0.1 unit=kV
